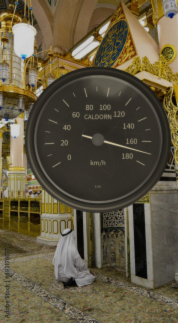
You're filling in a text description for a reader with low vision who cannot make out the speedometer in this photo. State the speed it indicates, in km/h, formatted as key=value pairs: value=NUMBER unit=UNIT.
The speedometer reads value=170 unit=km/h
